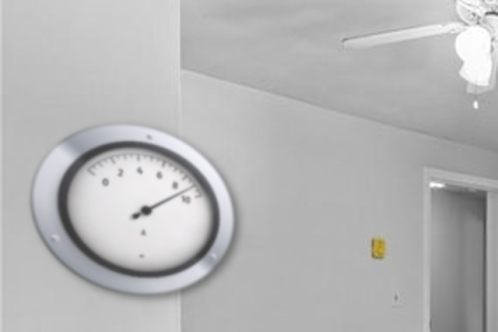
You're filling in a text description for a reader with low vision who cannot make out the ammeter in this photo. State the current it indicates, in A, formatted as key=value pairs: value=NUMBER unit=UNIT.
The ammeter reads value=9 unit=A
